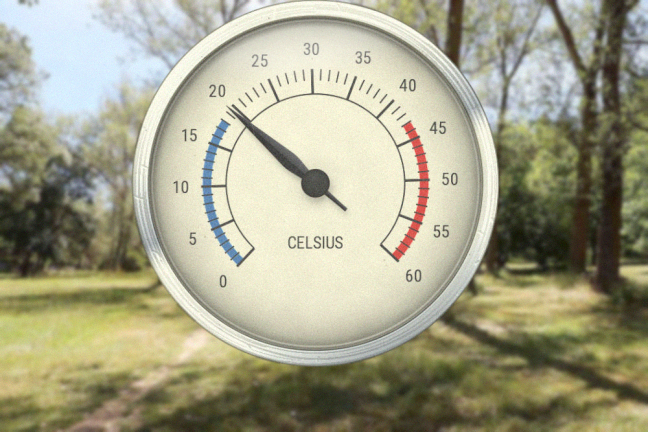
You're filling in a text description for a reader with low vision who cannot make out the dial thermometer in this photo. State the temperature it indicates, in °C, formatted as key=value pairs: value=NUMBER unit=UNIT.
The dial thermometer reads value=19.5 unit=°C
